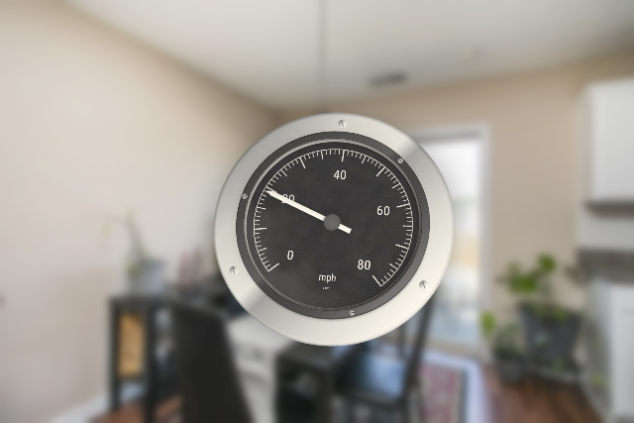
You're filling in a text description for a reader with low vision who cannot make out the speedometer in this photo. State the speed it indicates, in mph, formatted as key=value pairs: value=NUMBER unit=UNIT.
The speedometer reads value=19 unit=mph
